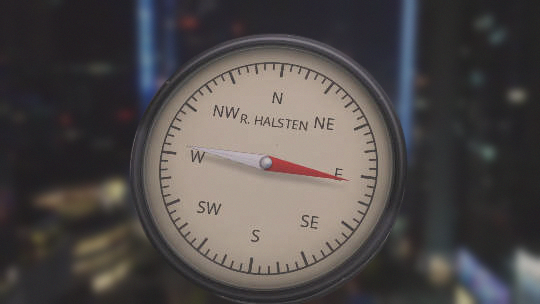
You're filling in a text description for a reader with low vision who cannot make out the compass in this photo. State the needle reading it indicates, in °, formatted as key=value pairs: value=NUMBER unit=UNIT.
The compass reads value=95 unit=°
